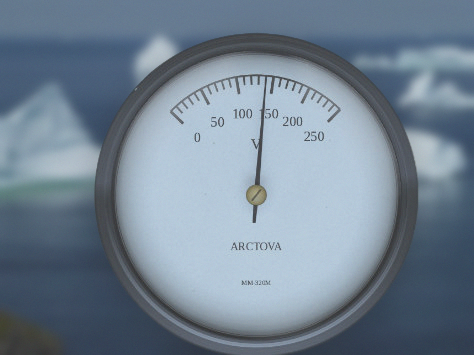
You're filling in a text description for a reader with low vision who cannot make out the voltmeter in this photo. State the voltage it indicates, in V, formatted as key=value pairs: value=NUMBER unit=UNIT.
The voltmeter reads value=140 unit=V
